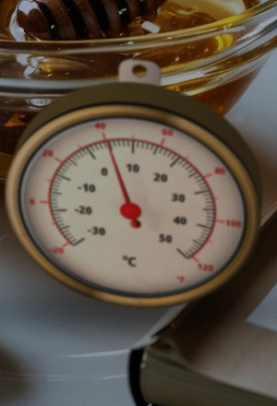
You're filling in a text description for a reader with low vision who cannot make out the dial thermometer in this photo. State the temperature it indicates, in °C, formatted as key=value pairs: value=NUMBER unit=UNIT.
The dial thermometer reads value=5 unit=°C
